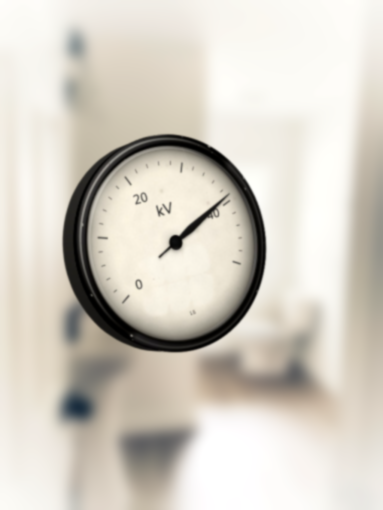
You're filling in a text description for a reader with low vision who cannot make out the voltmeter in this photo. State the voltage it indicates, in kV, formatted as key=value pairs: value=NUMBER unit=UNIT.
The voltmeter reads value=39 unit=kV
